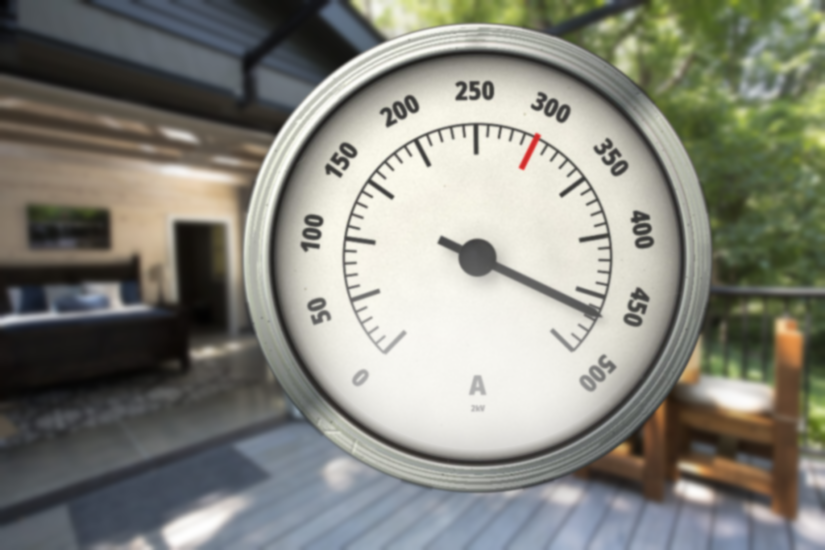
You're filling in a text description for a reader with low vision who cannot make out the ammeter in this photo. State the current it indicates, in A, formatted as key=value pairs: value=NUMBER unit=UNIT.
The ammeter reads value=465 unit=A
